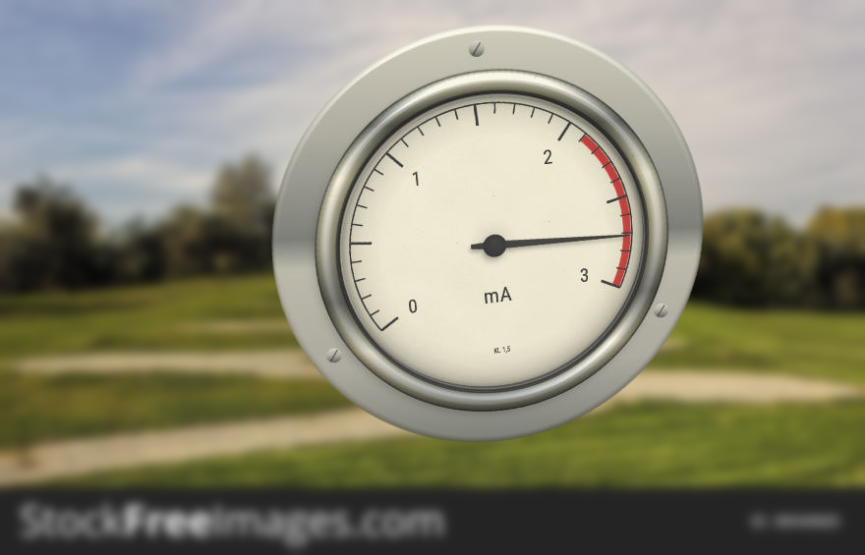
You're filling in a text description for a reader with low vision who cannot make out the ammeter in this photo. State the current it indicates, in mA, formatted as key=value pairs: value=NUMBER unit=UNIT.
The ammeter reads value=2.7 unit=mA
